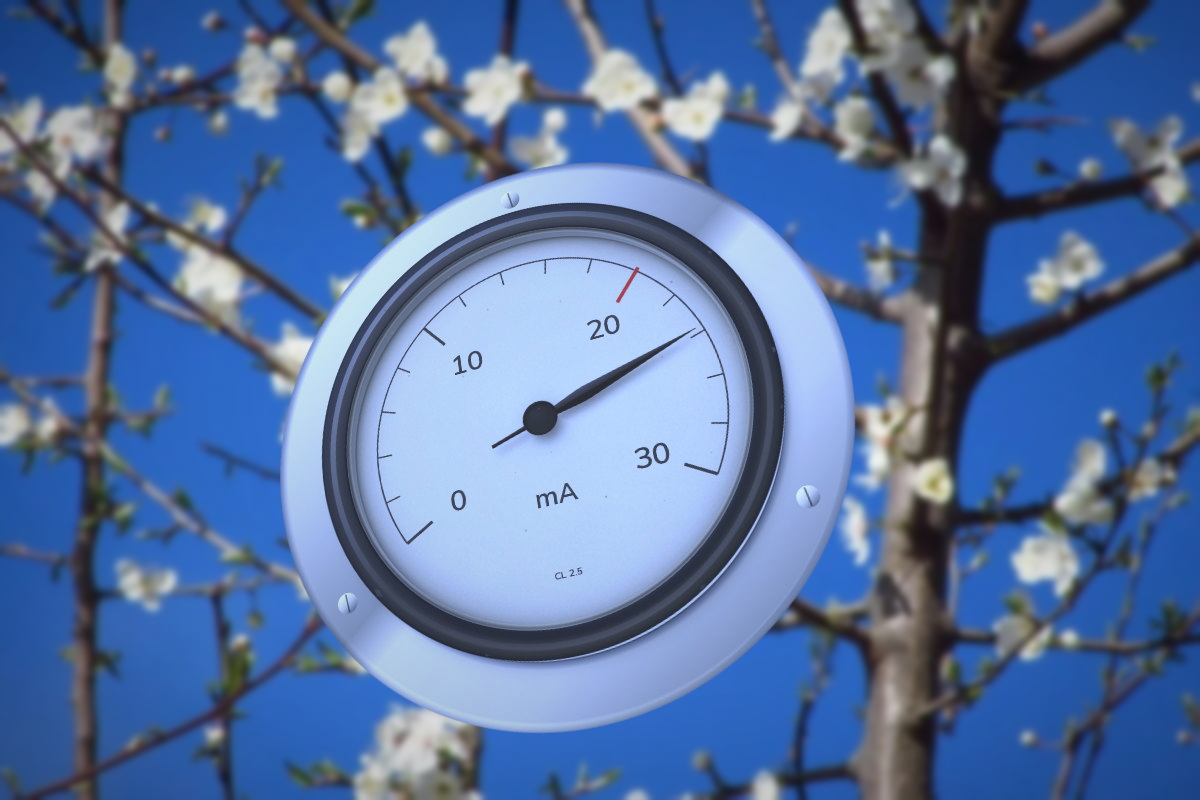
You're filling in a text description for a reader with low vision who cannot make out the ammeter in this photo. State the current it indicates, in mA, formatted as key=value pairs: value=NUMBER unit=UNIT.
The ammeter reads value=24 unit=mA
